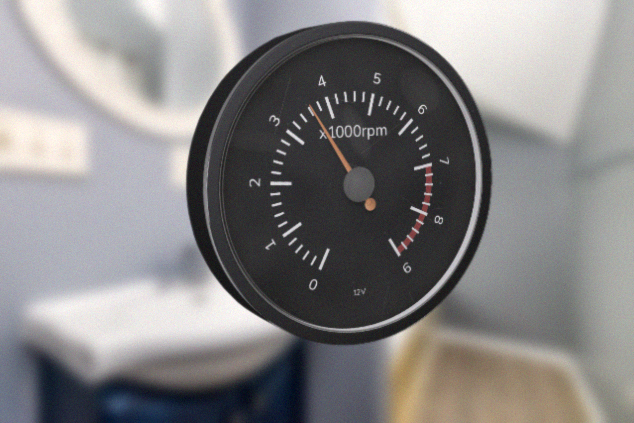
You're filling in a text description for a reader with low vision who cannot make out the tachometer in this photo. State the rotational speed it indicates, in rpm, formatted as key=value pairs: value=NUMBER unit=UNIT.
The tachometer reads value=3600 unit=rpm
